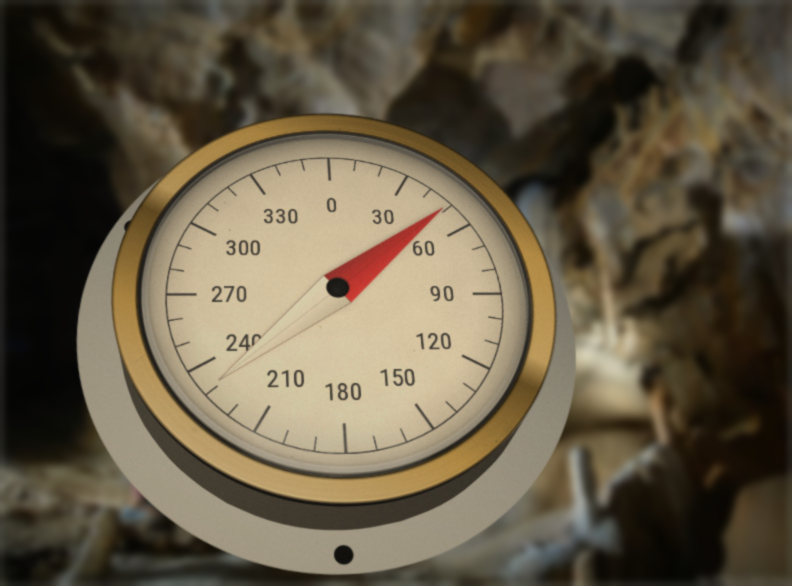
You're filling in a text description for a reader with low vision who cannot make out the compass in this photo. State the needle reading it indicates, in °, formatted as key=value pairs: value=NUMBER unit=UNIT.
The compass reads value=50 unit=°
